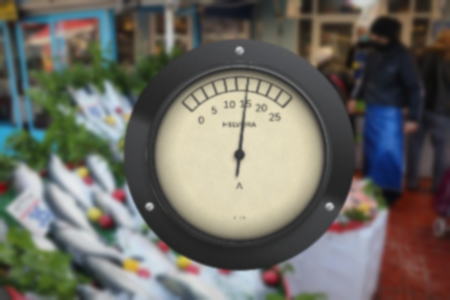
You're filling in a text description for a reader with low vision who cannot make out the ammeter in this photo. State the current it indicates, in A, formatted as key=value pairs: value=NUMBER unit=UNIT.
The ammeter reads value=15 unit=A
